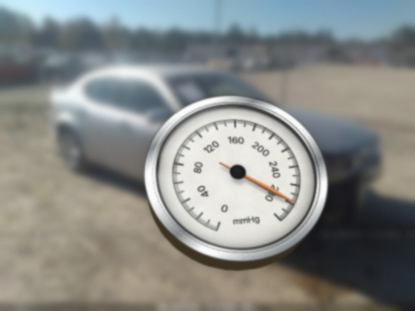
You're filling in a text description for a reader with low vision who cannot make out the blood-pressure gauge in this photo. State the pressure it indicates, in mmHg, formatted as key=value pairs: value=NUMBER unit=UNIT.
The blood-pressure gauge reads value=280 unit=mmHg
